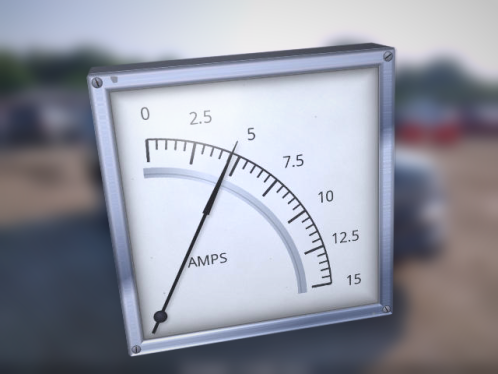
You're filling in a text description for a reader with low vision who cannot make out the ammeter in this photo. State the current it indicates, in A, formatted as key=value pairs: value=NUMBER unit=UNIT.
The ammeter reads value=4.5 unit=A
